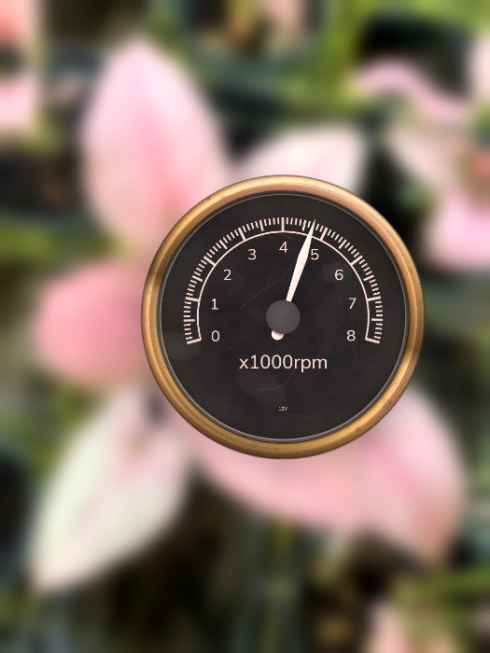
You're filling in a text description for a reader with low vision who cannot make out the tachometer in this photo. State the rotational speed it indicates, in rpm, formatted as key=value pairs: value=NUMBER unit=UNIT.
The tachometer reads value=4700 unit=rpm
